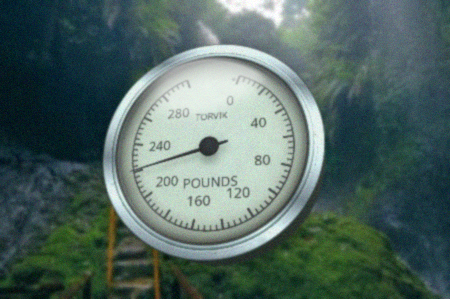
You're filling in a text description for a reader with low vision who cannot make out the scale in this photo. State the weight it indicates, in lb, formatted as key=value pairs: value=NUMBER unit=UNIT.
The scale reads value=220 unit=lb
